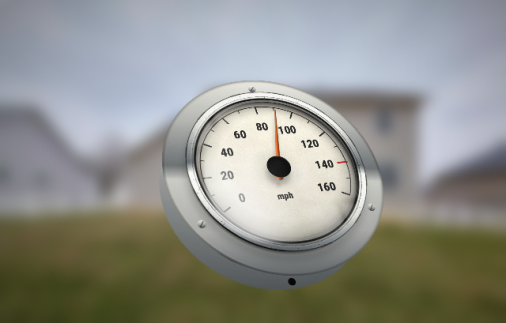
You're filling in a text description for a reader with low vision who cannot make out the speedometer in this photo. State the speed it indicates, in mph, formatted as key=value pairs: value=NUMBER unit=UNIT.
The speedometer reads value=90 unit=mph
